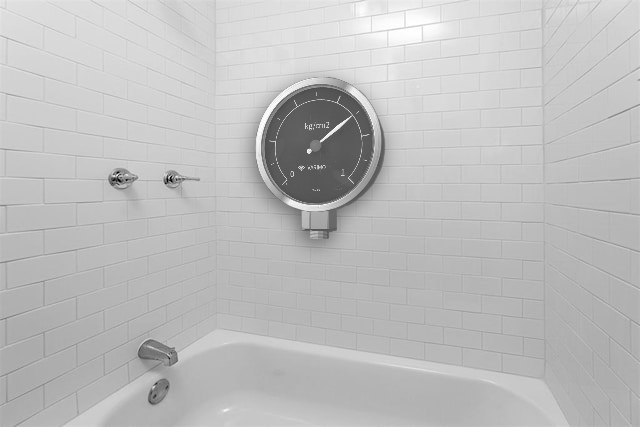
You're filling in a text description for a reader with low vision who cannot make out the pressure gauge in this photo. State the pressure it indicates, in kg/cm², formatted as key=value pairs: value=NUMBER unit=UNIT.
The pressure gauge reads value=0.7 unit=kg/cm²
